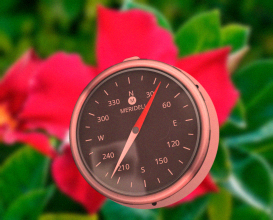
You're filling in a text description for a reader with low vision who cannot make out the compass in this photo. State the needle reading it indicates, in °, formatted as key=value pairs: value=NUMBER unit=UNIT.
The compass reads value=37.5 unit=°
